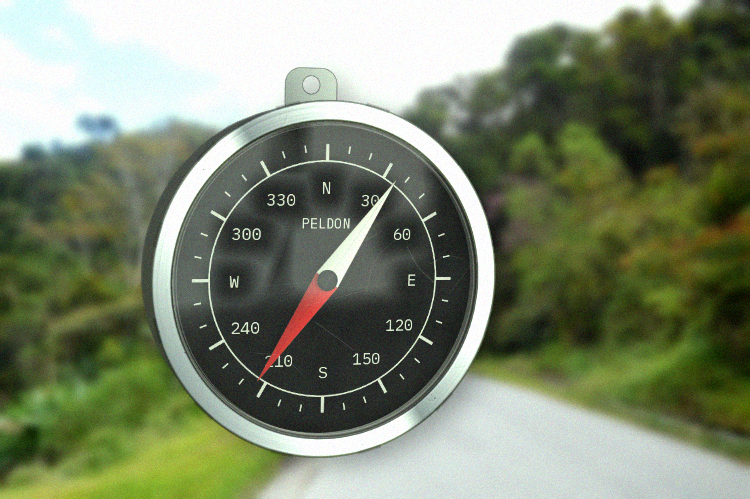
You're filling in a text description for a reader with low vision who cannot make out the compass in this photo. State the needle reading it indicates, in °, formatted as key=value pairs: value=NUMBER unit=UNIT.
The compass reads value=215 unit=°
